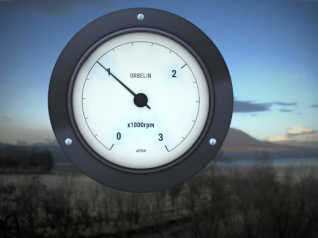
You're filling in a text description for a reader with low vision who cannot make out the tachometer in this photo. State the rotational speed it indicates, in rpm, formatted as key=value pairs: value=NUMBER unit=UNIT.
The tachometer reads value=1000 unit=rpm
